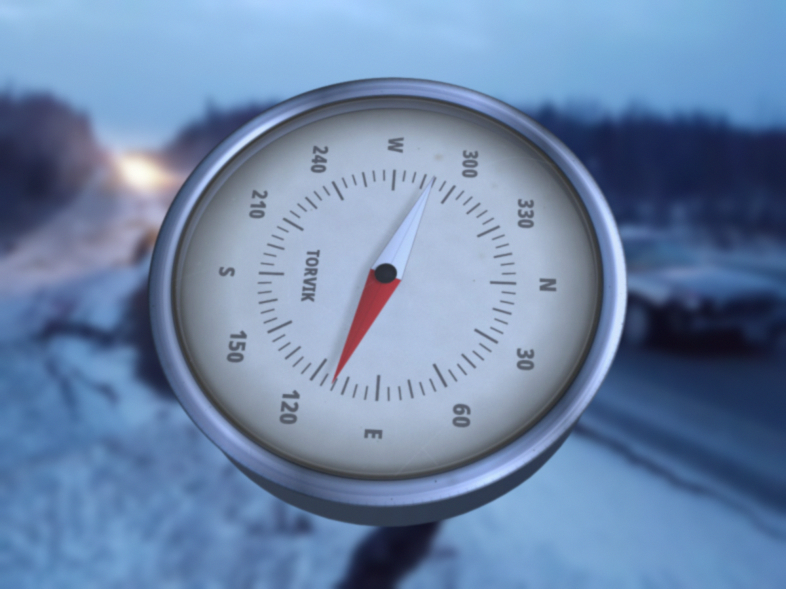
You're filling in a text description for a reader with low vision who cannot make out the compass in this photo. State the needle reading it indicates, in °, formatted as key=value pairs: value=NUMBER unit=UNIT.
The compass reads value=110 unit=°
